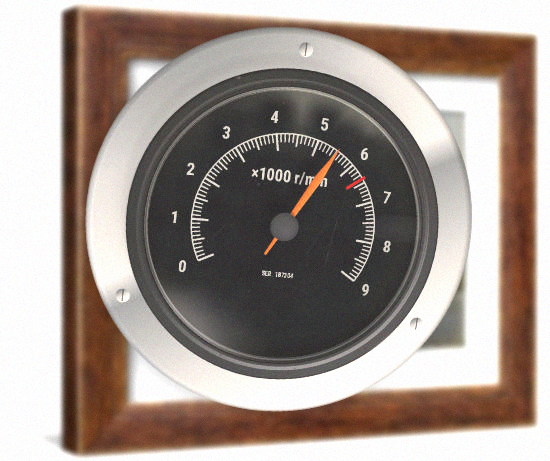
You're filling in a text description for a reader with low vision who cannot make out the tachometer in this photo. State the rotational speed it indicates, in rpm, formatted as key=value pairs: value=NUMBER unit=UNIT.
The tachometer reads value=5500 unit=rpm
